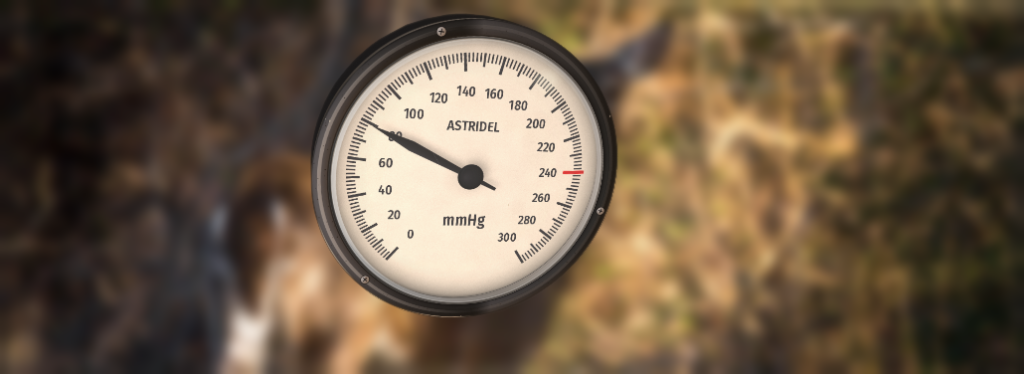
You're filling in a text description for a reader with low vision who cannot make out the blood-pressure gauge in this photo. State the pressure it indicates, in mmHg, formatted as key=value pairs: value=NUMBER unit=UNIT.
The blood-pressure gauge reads value=80 unit=mmHg
